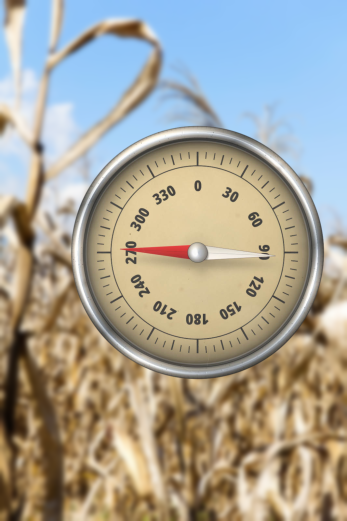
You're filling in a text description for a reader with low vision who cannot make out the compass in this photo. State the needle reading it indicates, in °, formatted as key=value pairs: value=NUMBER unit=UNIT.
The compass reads value=272.5 unit=°
